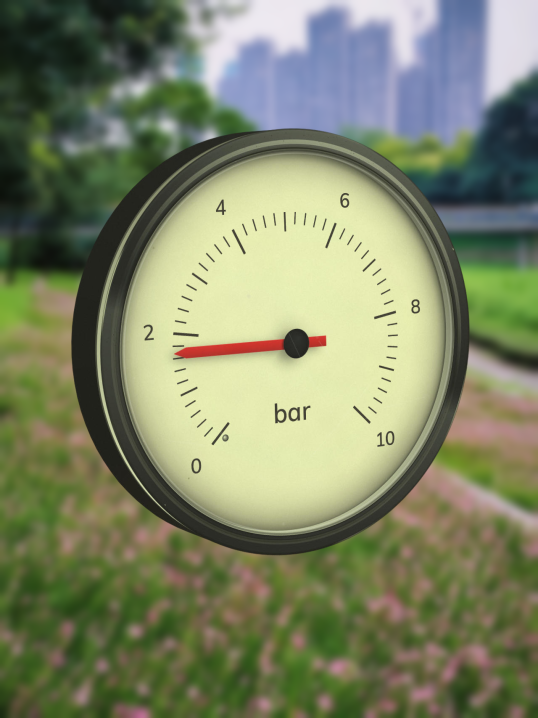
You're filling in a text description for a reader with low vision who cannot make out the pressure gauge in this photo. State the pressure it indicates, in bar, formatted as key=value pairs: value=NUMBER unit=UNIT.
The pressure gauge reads value=1.7 unit=bar
